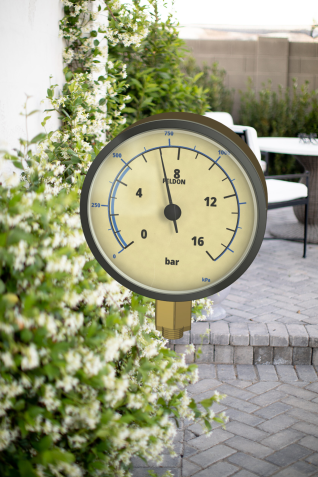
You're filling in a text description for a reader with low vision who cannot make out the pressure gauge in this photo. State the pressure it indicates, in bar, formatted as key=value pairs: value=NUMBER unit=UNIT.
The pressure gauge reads value=7 unit=bar
